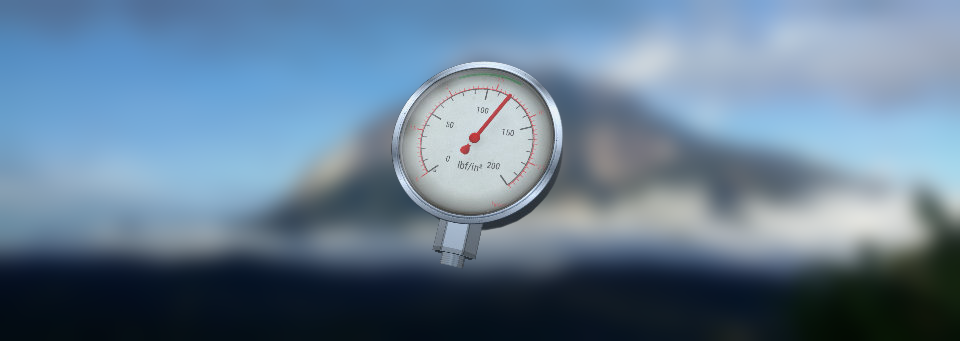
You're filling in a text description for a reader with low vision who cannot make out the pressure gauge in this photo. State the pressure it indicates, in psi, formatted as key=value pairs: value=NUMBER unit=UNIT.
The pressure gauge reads value=120 unit=psi
